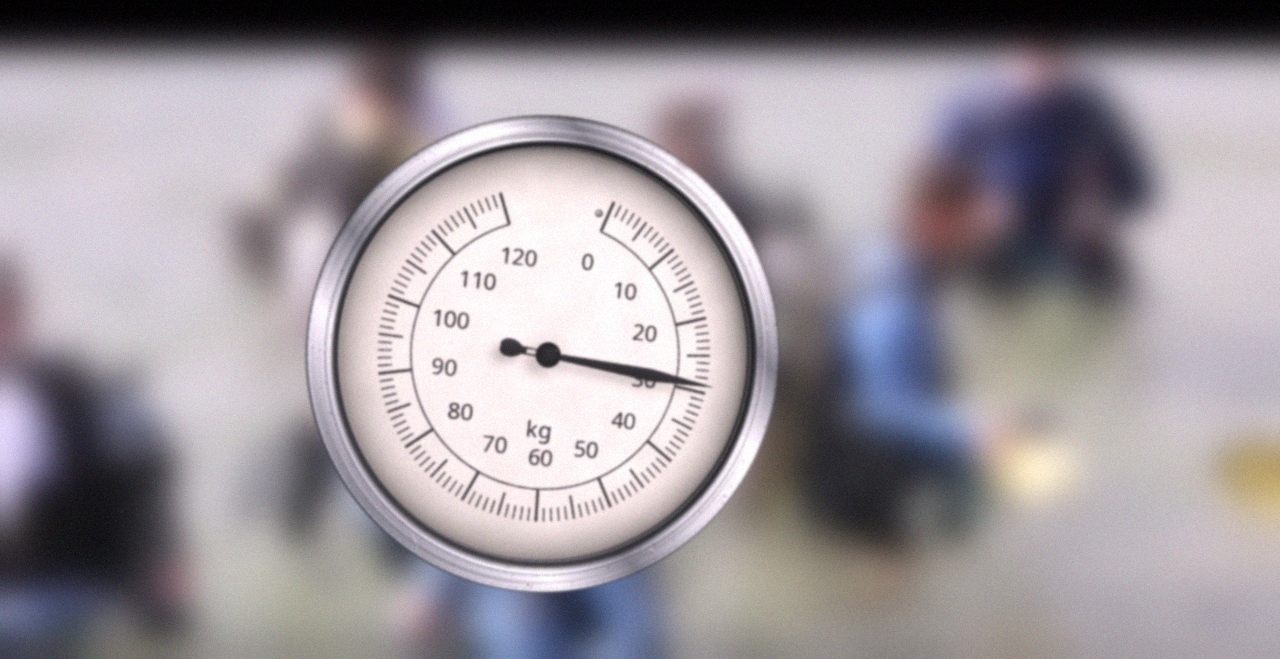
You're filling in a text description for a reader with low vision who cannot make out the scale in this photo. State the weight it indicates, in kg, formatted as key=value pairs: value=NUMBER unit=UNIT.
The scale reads value=29 unit=kg
